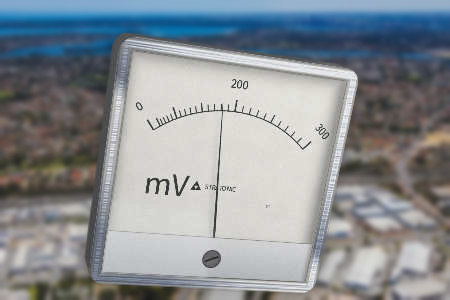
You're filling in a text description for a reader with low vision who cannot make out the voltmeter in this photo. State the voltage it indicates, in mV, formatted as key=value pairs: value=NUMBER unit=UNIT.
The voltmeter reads value=180 unit=mV
